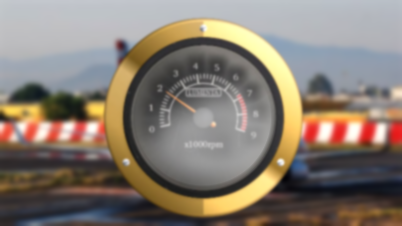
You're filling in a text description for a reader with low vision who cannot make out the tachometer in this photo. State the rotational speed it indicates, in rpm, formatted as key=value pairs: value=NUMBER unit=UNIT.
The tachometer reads value=2000 unit=rpm
